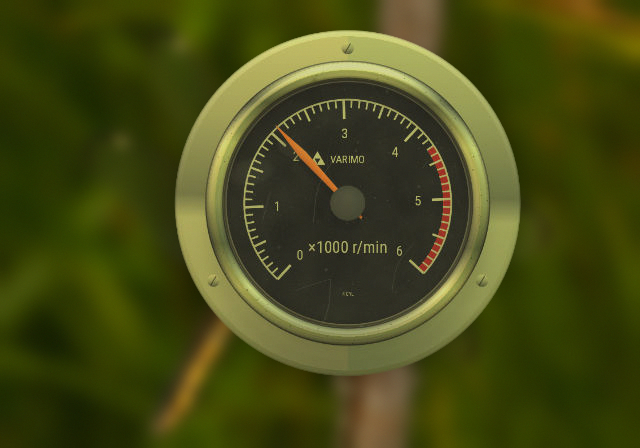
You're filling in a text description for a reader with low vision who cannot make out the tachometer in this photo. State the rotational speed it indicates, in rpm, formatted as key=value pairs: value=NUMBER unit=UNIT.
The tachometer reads value=2100 unit=rpm
